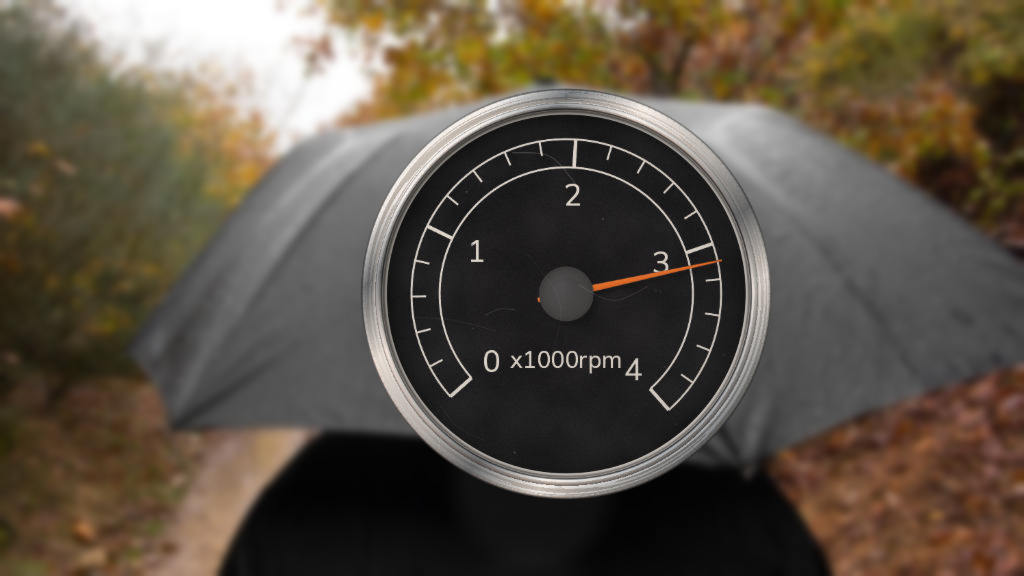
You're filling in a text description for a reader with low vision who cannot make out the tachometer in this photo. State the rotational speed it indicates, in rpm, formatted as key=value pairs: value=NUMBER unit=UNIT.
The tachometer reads value=3100 unit=rpm
